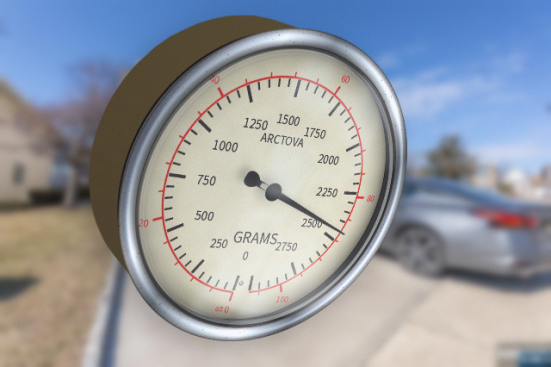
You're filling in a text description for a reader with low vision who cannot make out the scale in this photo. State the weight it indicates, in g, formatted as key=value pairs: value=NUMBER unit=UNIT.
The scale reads value=2450 unit=g
